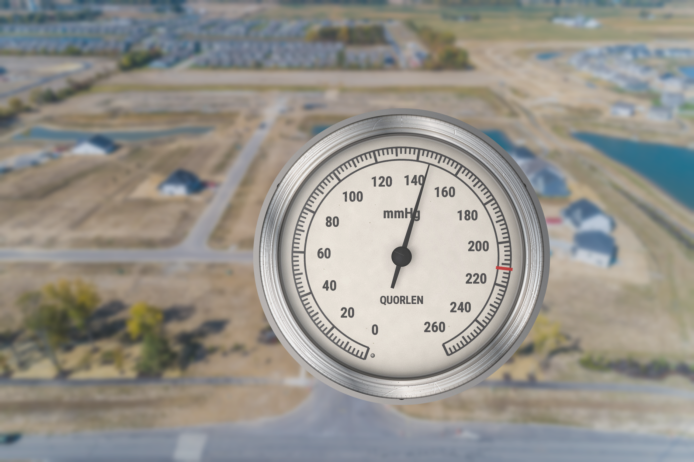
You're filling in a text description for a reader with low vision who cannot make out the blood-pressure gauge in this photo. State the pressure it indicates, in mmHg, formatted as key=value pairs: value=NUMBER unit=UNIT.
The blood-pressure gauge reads value=146 unit=mmHg
